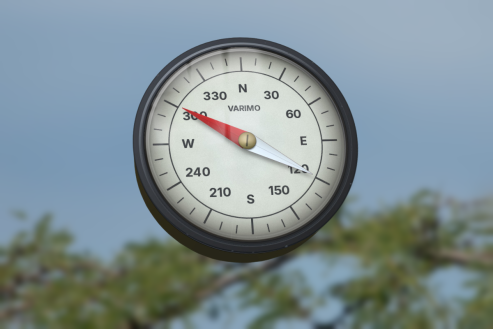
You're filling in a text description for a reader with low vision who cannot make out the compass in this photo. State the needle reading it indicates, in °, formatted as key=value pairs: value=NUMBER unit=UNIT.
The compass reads value=300 unit=°
